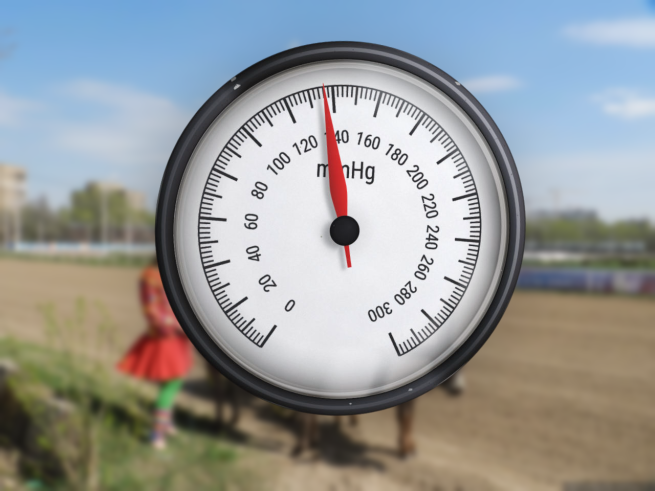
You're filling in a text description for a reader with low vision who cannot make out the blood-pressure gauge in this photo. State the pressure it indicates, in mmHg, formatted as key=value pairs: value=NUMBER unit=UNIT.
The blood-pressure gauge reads value=136 unit=mmHg
